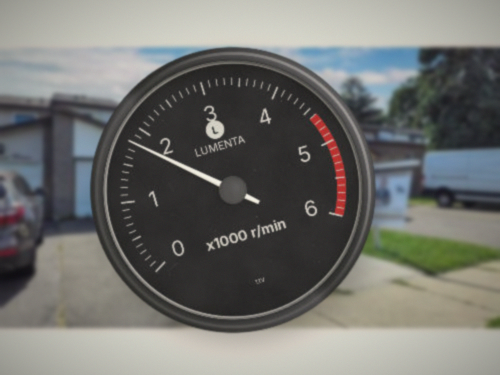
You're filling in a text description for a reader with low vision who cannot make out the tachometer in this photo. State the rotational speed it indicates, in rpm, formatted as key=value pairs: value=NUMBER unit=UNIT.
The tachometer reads value=1800 unit=rpm
